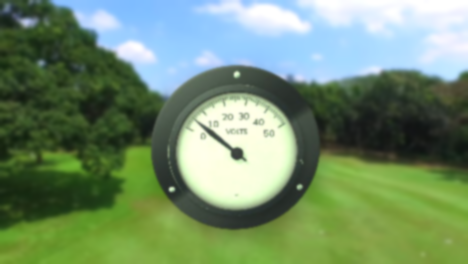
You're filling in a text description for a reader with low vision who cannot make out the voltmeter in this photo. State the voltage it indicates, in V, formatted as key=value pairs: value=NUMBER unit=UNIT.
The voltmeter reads value=5 unit=V
